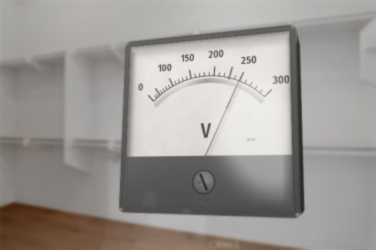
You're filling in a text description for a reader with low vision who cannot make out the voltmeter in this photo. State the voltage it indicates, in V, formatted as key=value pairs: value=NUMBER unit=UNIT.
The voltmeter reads value=250 unit=V
